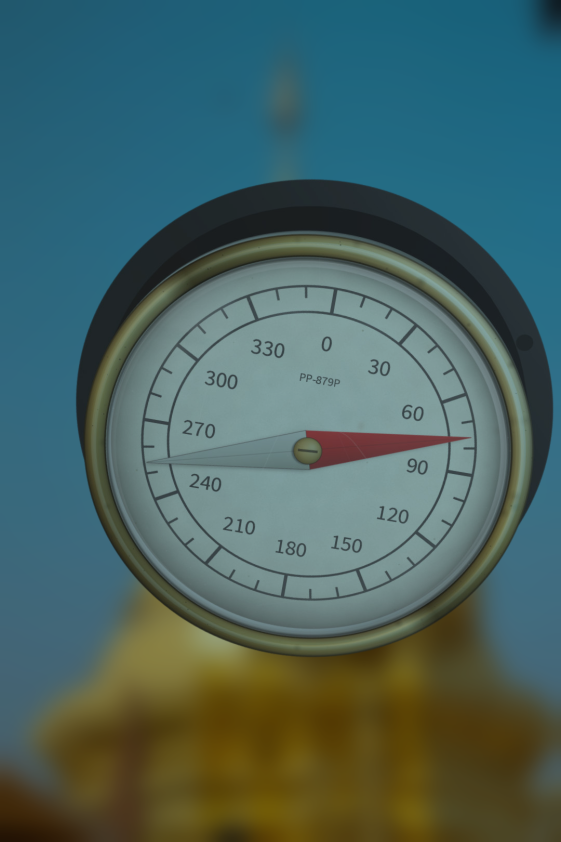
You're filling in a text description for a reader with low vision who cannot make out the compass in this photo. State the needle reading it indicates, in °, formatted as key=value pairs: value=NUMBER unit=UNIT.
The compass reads value=75 unit=°
